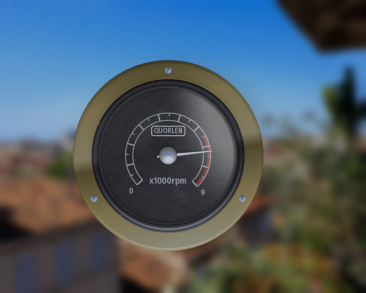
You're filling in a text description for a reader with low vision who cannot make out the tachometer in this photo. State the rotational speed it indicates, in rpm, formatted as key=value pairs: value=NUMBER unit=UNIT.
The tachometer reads value=7250 unit=rpm
